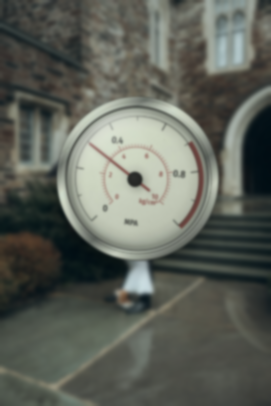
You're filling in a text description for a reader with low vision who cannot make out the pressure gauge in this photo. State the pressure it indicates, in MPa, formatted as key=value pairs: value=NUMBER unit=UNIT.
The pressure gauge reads value=0.3 unit=MPa
